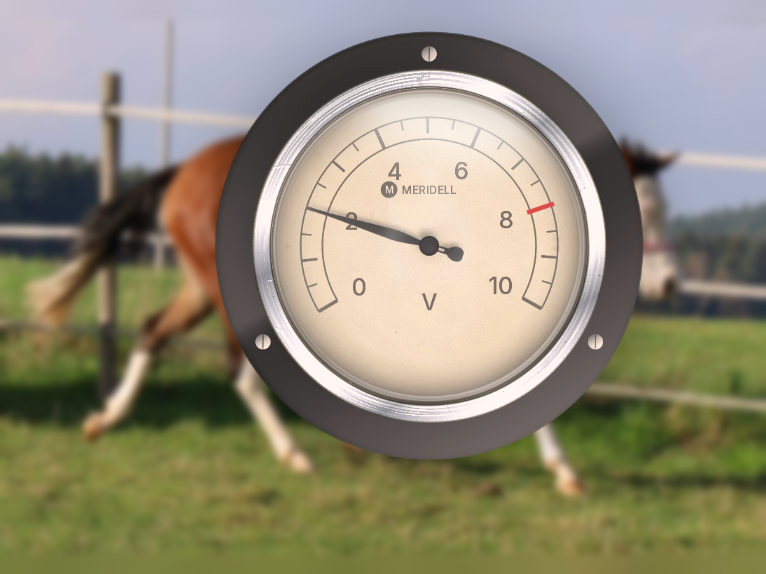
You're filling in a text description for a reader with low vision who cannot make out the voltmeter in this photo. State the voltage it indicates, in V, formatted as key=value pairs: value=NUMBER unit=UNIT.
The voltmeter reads value=2 unit=V
